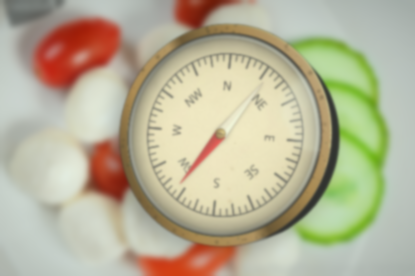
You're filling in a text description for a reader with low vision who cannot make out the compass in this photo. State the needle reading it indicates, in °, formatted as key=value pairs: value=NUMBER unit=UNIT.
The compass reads value=215 unit=°
